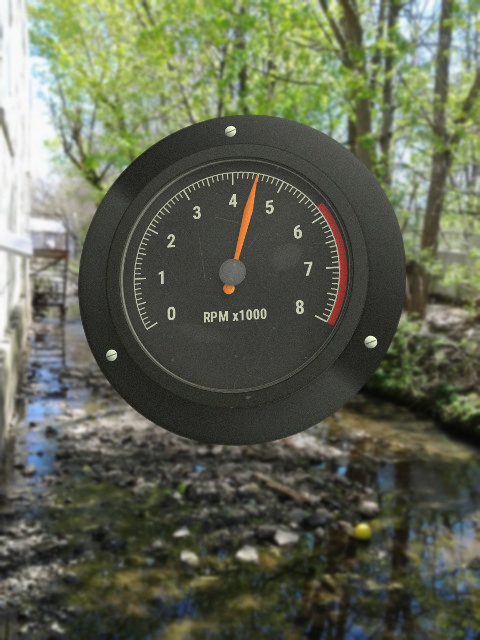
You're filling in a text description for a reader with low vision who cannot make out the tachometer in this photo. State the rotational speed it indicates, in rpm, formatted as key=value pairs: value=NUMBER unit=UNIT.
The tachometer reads value=4500 unit=rpm
